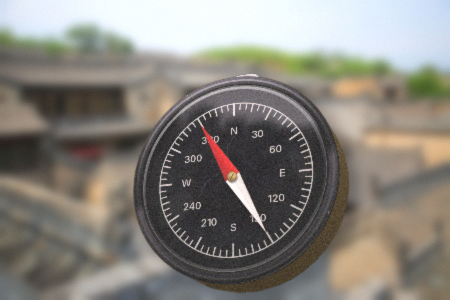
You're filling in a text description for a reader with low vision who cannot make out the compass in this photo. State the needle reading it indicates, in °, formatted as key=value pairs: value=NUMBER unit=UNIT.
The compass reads value=330 unit=°
